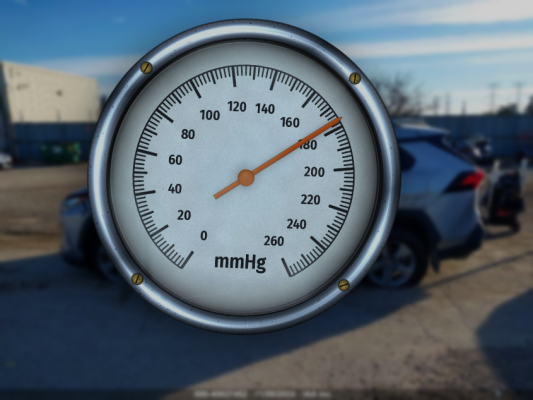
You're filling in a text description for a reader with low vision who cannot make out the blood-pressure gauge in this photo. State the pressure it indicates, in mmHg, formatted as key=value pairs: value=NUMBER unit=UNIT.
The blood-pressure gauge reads value=176 unit=mmHg
